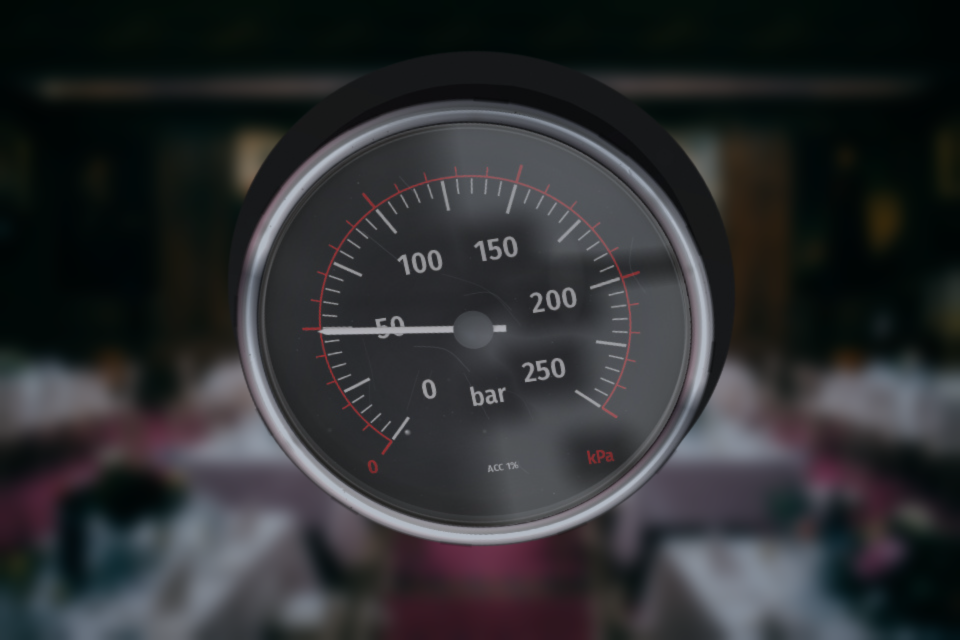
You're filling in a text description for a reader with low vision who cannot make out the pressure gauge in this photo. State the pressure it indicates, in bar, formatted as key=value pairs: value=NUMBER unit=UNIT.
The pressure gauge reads value=50 unit=bar
